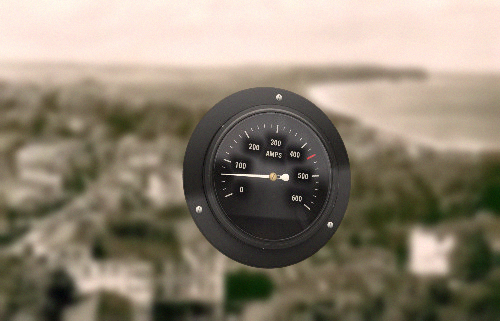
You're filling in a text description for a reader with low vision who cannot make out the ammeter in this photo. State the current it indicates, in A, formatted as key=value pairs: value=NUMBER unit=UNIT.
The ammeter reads value=60 unit=A
